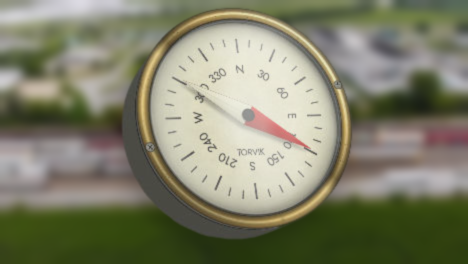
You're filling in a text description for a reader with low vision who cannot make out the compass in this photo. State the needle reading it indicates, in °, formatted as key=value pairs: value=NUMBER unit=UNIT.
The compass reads value=120 unit=°
